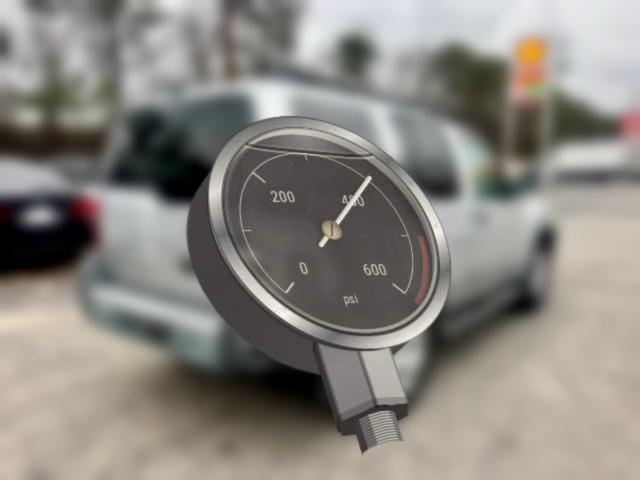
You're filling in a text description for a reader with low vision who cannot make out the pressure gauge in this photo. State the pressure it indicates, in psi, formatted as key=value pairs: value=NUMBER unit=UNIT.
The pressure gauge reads value=400 unit=psi
